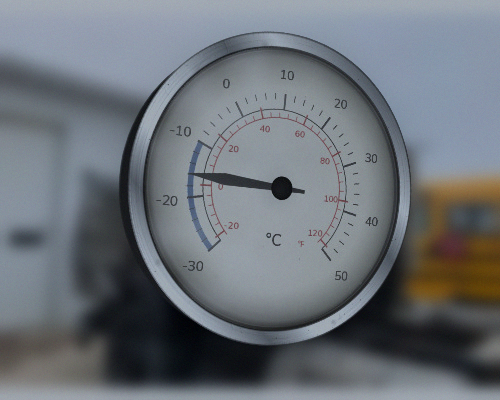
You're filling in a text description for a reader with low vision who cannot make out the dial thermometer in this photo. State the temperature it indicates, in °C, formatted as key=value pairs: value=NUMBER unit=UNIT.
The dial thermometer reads value=-16 unit=°C
